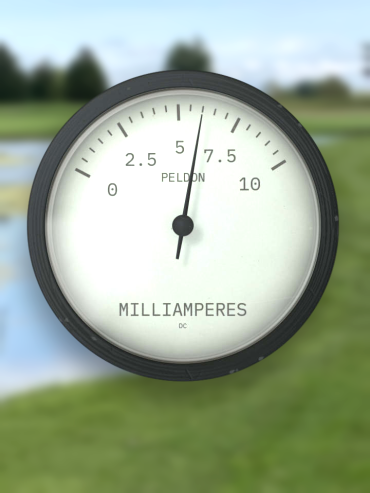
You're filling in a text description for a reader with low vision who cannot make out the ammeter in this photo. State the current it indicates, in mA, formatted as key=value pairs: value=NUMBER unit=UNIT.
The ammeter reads value=6 unit=mA
